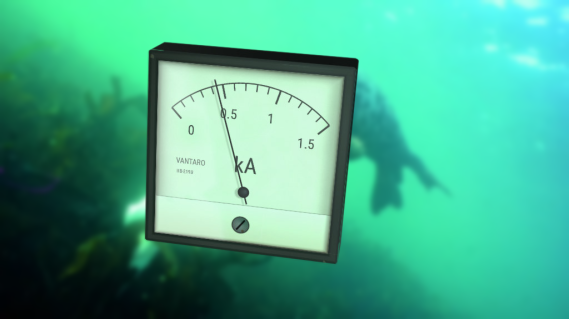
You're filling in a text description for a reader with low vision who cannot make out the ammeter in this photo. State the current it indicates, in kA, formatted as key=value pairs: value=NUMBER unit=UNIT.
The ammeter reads value=0.45 unit=kA
